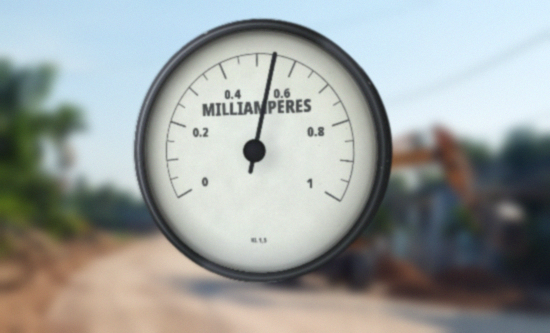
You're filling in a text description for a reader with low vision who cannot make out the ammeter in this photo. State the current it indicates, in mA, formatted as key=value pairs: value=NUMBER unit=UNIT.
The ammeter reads value=0.55 unit=mA
